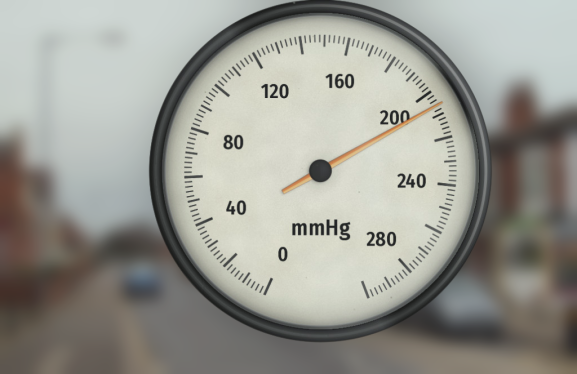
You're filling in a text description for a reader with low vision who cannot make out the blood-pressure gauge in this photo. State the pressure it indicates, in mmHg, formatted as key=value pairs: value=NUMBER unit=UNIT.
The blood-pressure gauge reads value=206 unit=mmHg
